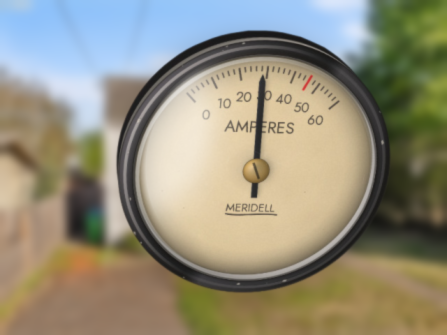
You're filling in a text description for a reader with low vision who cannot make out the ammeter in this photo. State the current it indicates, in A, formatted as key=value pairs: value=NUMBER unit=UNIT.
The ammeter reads value=28 unit=A
